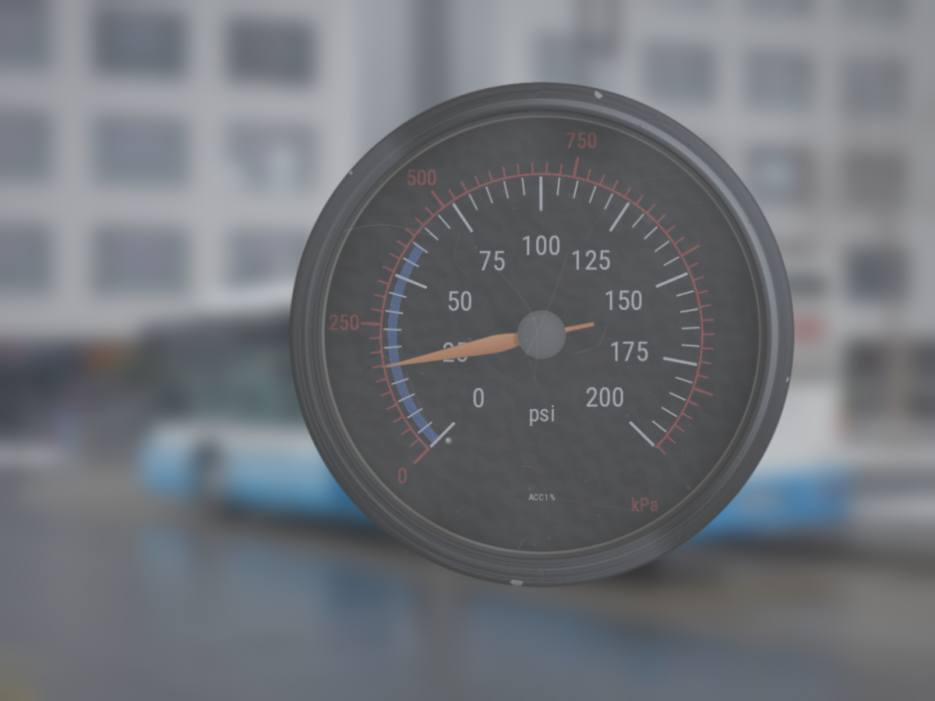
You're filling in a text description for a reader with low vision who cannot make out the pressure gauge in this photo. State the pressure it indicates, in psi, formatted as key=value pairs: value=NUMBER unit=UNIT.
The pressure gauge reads value=25 unit=psi
